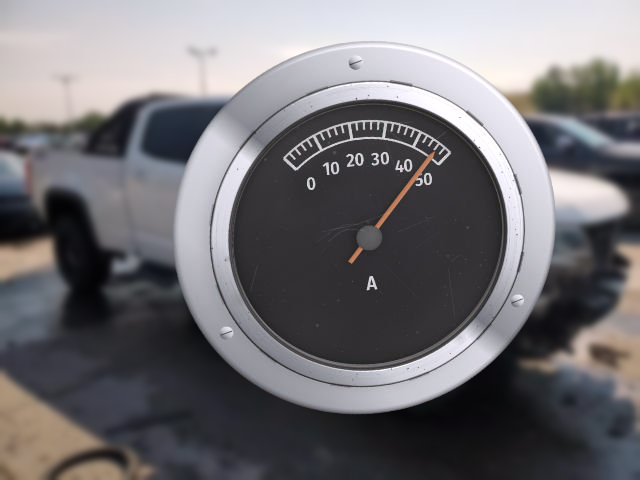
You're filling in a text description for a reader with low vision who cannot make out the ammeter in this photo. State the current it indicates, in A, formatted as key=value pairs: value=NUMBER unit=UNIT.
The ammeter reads value=46 unit=A
